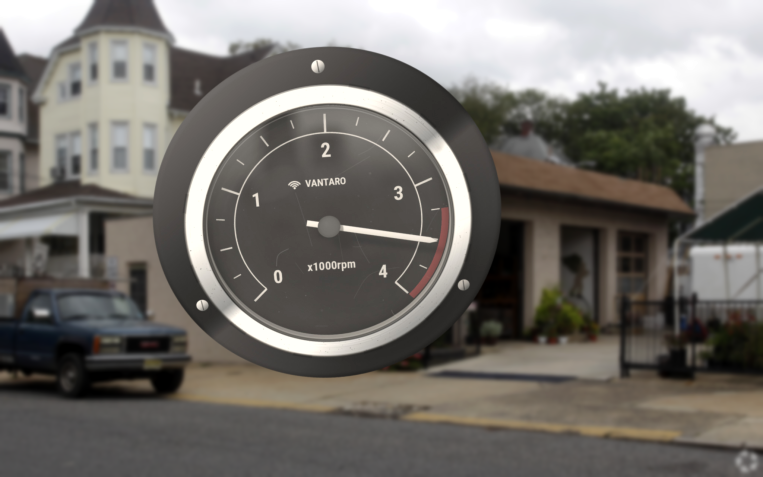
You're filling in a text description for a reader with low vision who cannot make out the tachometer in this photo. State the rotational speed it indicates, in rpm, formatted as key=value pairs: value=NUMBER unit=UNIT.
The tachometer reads value=3500 unit=rpm
